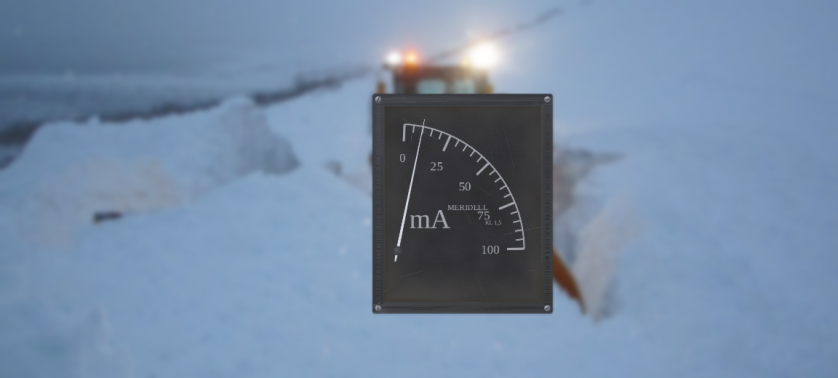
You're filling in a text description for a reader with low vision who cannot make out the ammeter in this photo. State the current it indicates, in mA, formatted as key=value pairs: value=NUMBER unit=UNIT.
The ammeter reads value=10 unit=mA
